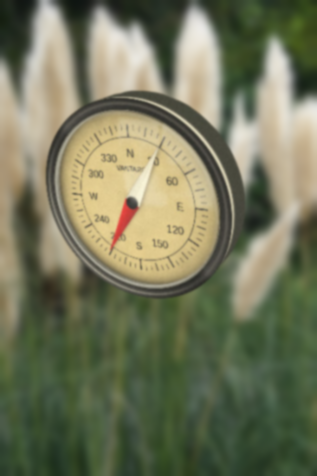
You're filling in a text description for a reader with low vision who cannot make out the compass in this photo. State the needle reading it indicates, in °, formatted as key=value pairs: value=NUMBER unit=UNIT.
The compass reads value=210 unit=°
